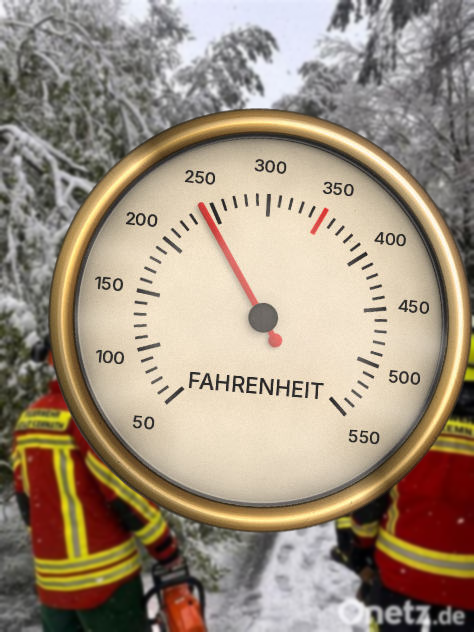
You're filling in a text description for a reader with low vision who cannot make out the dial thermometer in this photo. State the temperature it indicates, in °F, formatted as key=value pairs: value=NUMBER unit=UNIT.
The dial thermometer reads value=240 unit=°F
